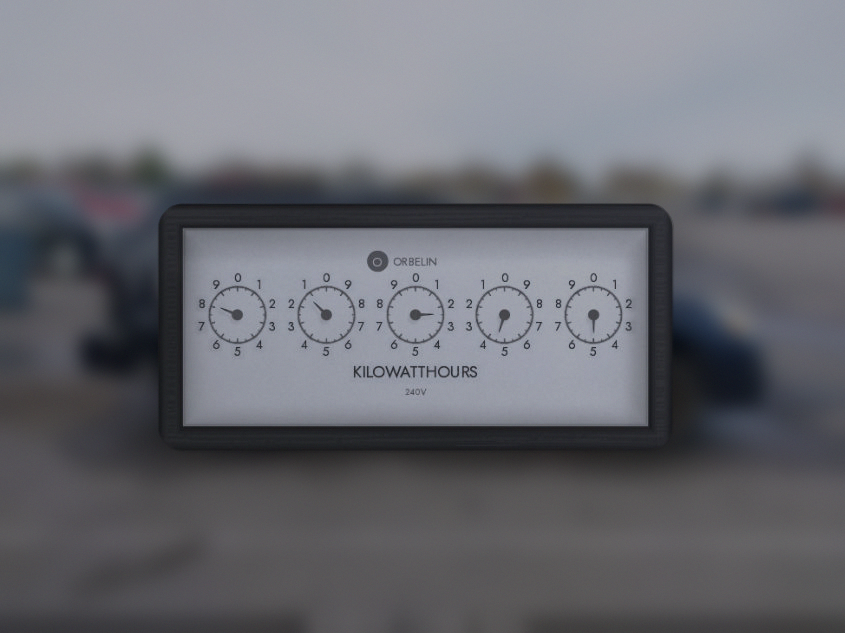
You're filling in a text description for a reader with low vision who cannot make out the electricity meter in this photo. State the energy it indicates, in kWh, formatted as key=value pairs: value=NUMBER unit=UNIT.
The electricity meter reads value=81245 unit=kWh
